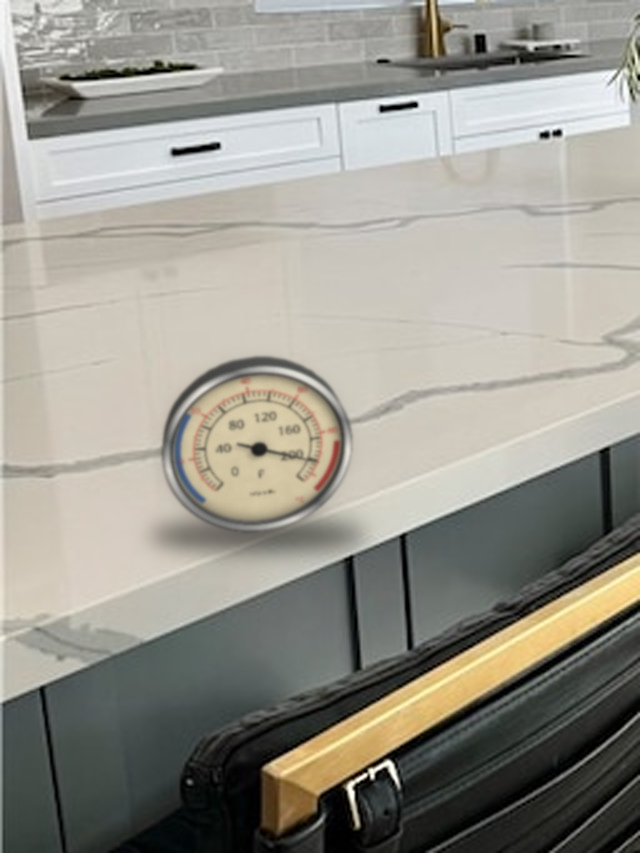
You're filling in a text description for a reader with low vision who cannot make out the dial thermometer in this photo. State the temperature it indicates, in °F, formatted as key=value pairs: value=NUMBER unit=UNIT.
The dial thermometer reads value=200 unit=°F
